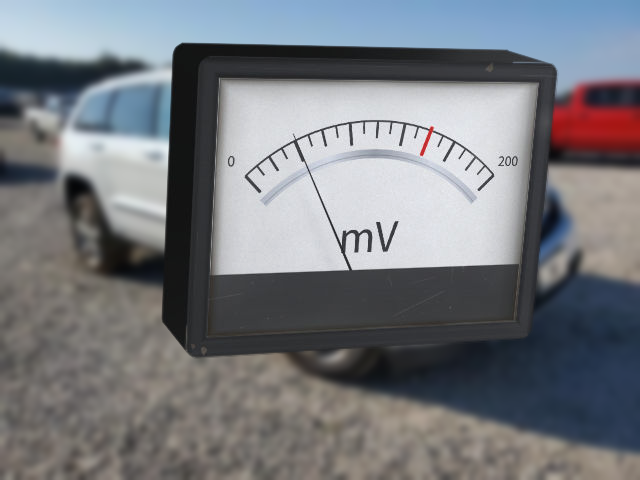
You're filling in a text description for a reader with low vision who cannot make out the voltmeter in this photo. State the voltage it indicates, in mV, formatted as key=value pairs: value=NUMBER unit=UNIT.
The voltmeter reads value=40 unit=mV
